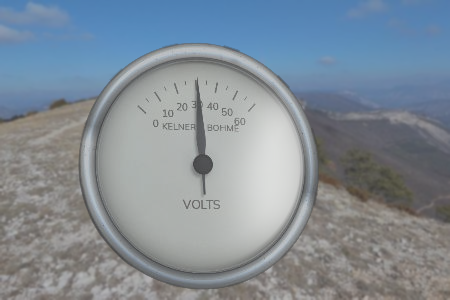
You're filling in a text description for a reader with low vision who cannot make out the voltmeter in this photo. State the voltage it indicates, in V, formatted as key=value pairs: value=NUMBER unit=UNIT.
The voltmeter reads value=30 unit=V
